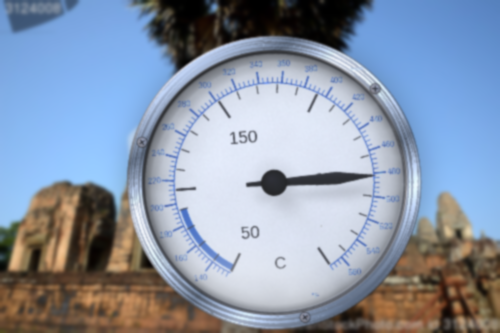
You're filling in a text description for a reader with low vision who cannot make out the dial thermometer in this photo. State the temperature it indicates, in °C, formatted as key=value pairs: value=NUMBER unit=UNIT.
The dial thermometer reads value=250 unit=°C
